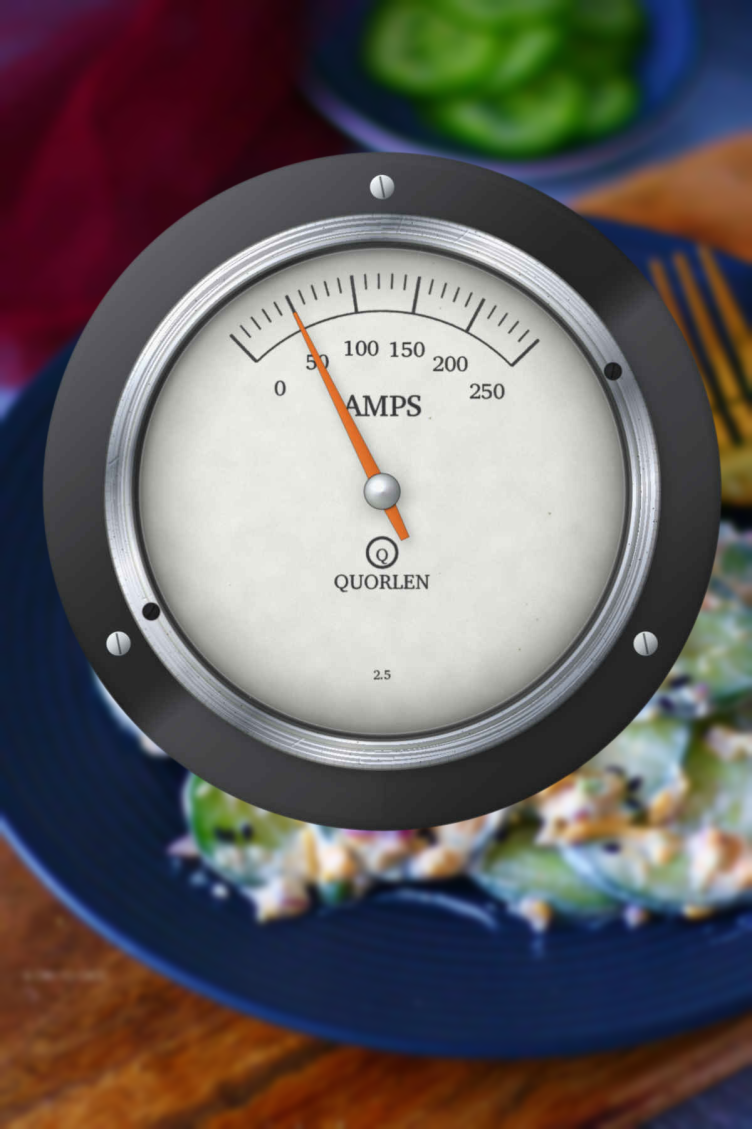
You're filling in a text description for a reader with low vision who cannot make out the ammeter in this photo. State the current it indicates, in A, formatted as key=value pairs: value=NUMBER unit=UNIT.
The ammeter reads value=50 unit=A
